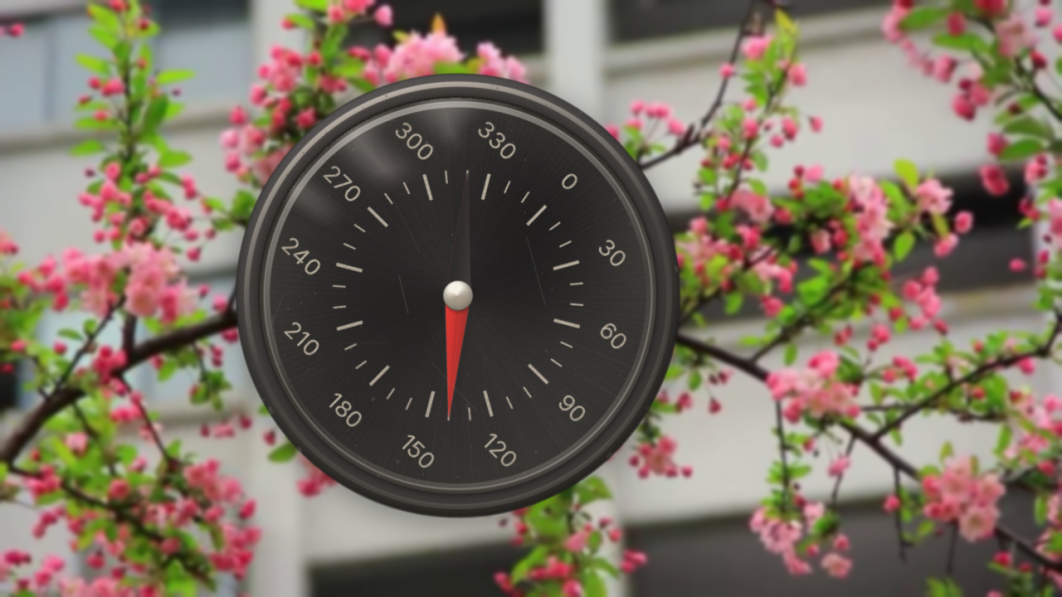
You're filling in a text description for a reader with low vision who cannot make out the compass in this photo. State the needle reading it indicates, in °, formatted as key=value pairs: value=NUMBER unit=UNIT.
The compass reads value=140 unit=°
